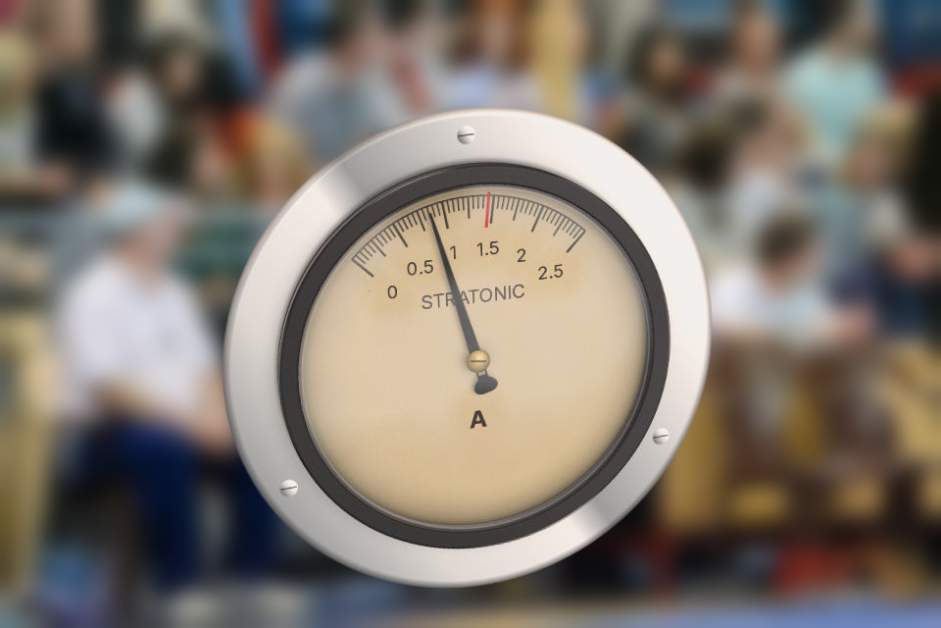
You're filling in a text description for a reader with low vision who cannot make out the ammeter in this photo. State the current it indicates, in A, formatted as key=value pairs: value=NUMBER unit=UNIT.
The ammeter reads value=0.85 unit=A
